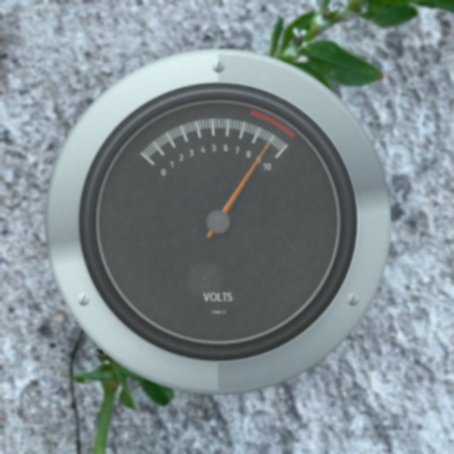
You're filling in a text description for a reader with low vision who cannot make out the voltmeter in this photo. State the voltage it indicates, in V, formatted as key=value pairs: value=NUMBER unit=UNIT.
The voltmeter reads value=9 unit=V
